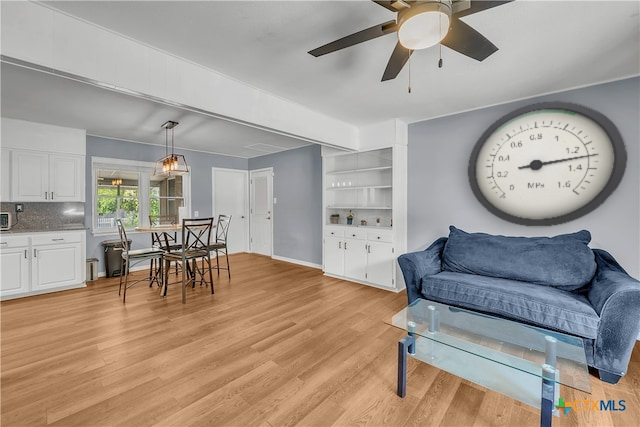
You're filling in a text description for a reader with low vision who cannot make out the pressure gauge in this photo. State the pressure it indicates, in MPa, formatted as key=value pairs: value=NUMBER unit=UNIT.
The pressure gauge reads value=1.3 unit=MPa
